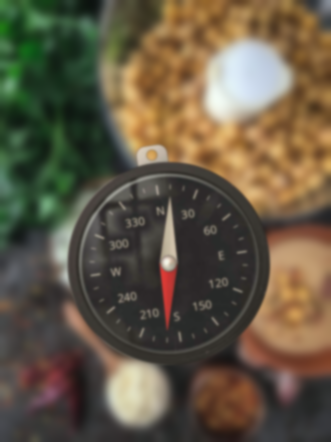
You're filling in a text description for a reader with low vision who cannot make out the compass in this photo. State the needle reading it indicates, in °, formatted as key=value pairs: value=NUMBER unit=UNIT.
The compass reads value=190 unit=°
